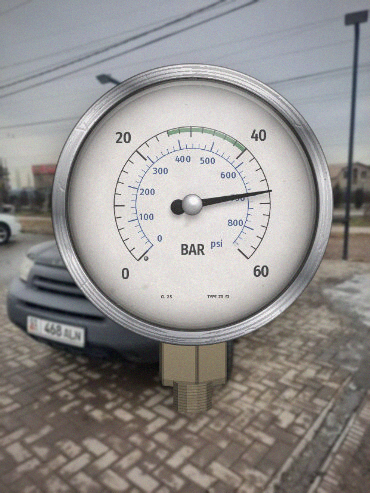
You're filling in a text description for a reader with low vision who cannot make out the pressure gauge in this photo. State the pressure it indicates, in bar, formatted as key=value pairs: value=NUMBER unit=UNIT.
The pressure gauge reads value=48 unit=bar
